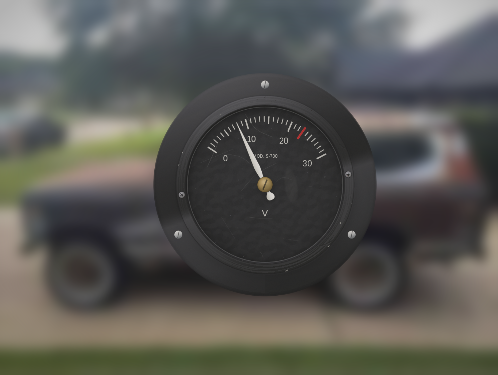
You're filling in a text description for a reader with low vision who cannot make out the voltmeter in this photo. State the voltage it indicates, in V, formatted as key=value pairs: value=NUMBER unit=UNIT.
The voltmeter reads value=8 unit=V
